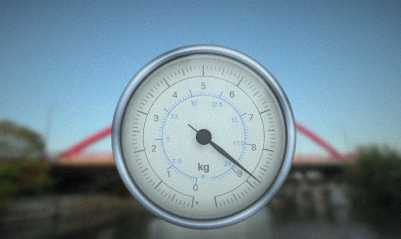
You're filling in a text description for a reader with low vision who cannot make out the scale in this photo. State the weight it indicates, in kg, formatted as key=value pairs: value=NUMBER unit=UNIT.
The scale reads value=8.8 unit=kg
